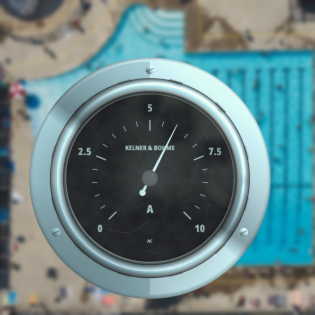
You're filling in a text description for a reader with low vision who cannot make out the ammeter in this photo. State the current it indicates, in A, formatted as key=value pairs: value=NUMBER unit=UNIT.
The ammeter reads value=6 unit=A
